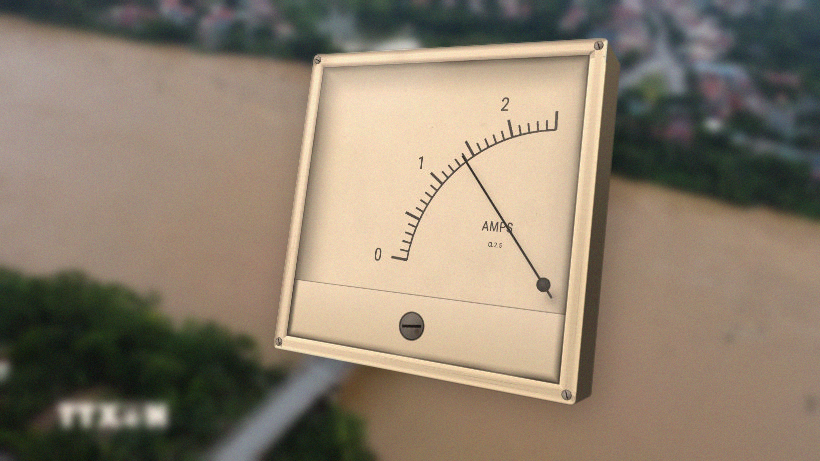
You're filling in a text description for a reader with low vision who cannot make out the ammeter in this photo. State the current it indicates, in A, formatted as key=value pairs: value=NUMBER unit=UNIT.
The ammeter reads value=1.4 unit=A
